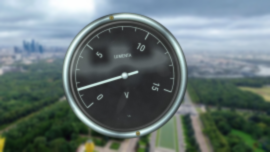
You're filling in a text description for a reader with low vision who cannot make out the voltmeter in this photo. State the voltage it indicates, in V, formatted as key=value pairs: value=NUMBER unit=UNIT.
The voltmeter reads value=1.5 unit=V
